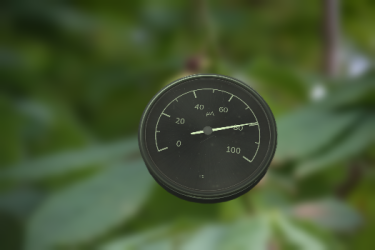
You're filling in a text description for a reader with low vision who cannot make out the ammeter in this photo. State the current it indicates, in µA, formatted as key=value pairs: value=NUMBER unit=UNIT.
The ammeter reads value=80 unit=µA
